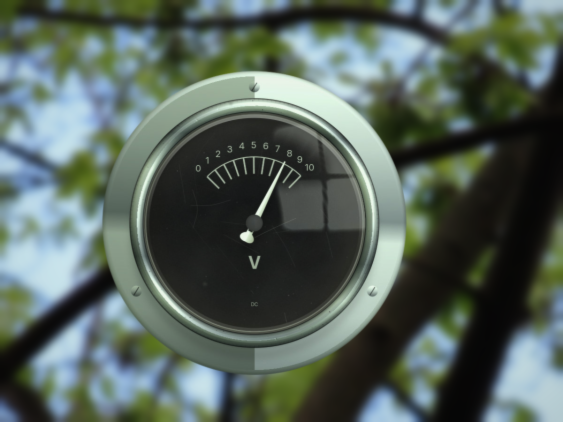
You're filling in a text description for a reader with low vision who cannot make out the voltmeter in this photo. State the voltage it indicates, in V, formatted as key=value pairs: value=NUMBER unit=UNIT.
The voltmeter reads value=8 unit=V
